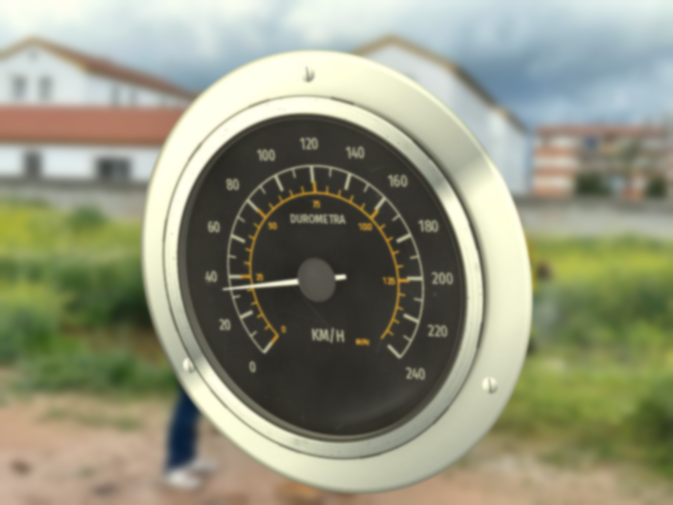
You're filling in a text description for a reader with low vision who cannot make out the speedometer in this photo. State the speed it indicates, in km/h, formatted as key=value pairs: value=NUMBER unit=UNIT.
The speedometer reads value=35 unit=km/h
